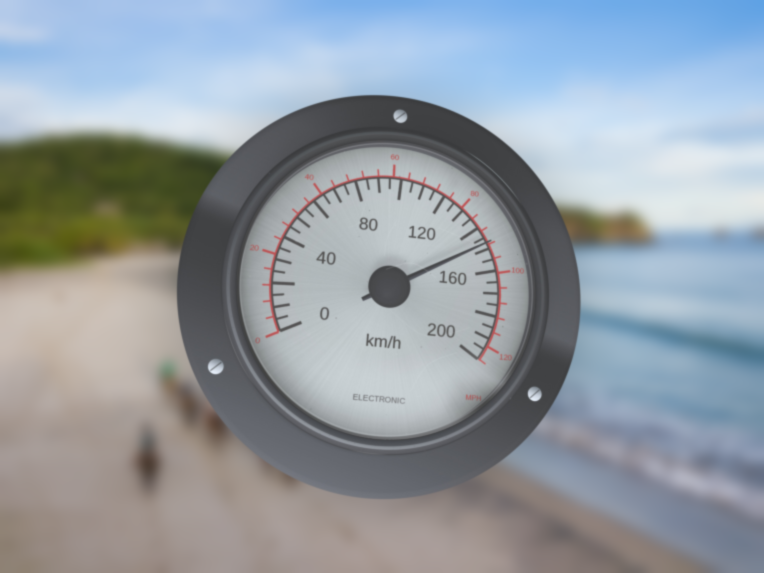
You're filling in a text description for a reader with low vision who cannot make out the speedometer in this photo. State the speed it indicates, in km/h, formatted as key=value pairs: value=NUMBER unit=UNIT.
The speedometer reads value=147.5 unit=km/h
